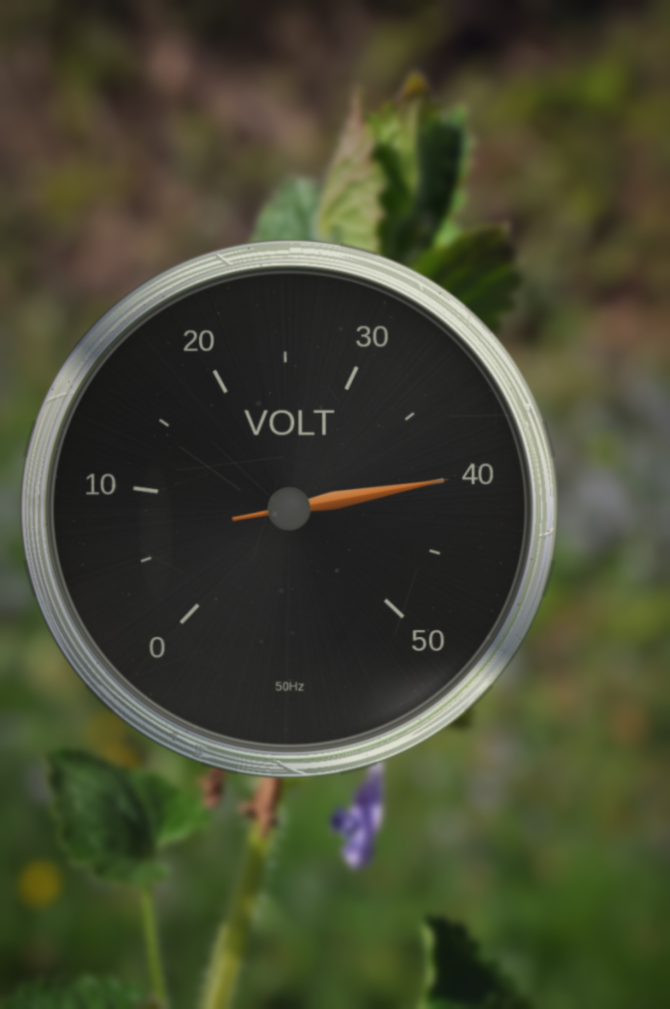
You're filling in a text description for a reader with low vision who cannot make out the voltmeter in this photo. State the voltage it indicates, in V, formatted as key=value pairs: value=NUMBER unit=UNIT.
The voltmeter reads value=40 unit=V
